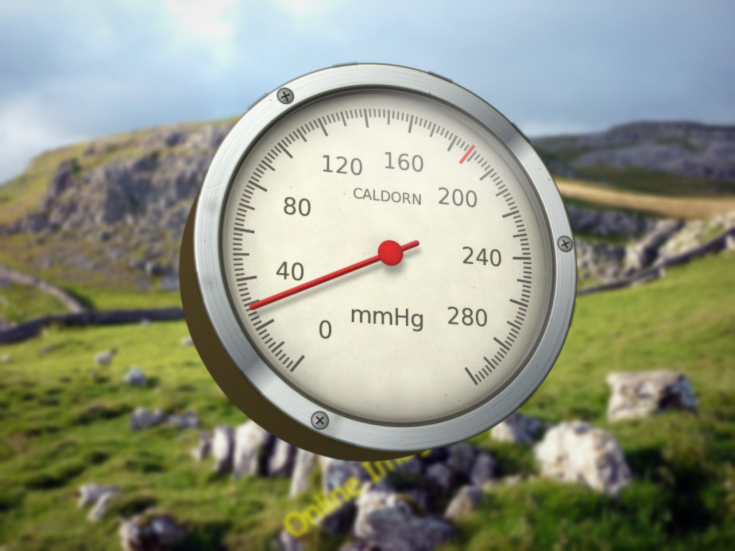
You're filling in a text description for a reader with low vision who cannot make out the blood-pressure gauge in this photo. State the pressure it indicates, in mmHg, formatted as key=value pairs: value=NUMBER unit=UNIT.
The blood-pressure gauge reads value=28 unit=mmHg
